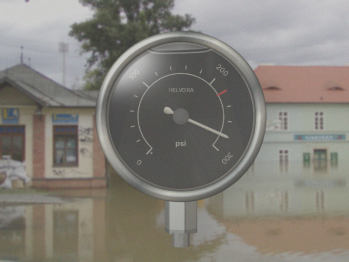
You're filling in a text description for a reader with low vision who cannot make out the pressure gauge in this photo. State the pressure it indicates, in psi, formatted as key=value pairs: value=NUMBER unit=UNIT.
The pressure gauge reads value=280 unit=psi
